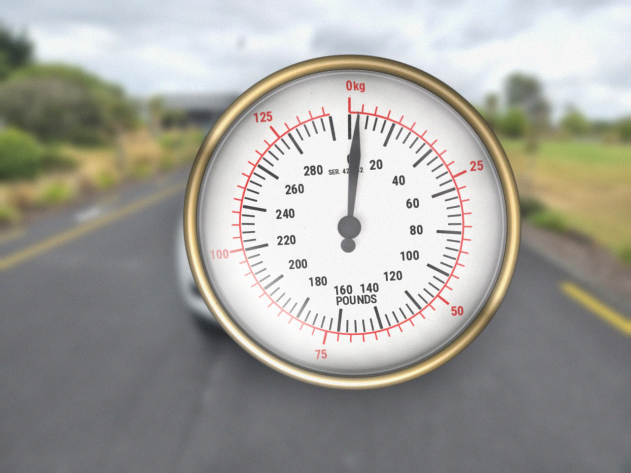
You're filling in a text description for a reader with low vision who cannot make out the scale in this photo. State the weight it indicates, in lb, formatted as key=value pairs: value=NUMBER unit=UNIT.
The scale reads value=4 unit=lb
